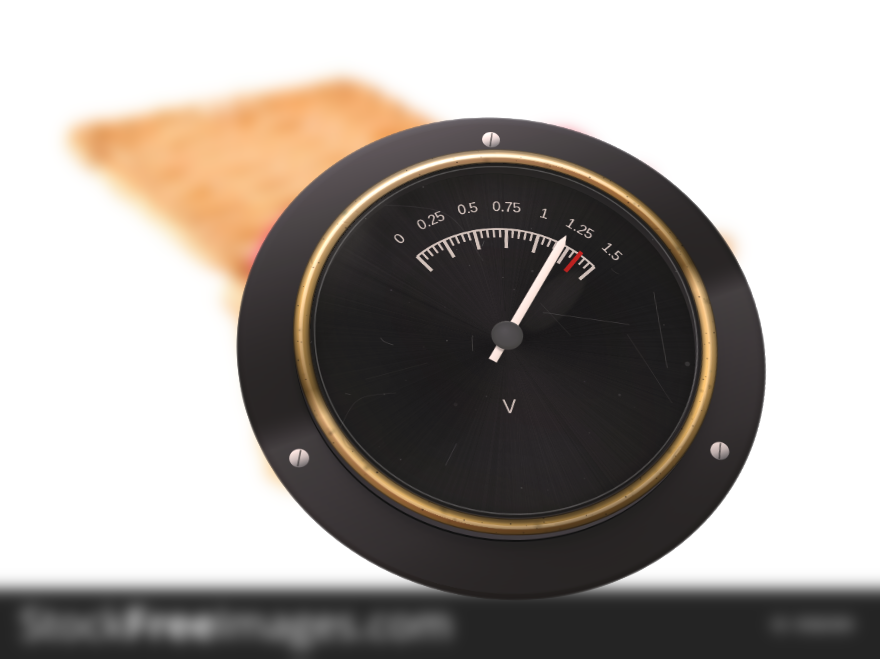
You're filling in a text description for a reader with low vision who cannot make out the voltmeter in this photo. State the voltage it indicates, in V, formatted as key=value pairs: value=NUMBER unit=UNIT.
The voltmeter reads value=1.2 unit=V
